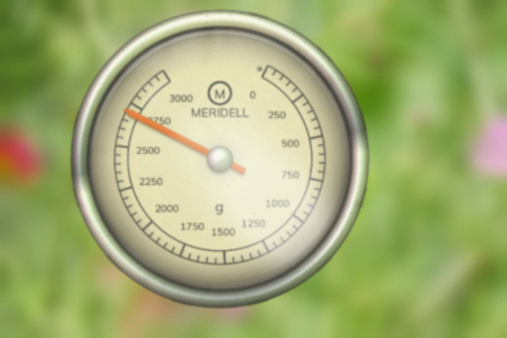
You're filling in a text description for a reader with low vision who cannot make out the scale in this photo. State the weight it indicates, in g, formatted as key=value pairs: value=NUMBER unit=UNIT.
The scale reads value=2700 unit=g
